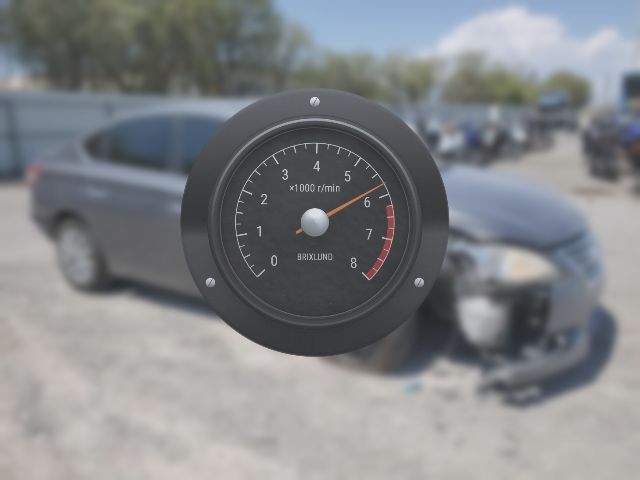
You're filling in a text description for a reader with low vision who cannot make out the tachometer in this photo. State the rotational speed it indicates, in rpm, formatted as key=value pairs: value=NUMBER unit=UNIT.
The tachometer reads value=5750 unit=rpm
